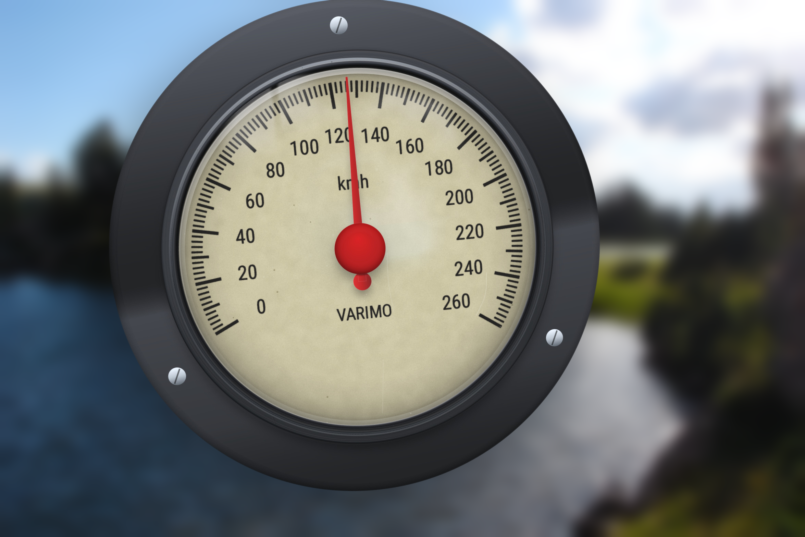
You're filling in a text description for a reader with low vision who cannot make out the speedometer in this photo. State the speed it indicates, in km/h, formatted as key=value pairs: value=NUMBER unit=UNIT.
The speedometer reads value=126 unit=km/h
